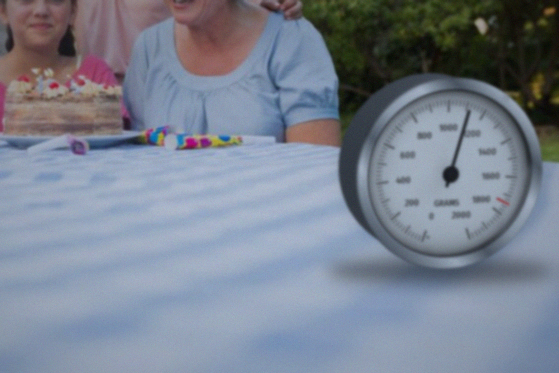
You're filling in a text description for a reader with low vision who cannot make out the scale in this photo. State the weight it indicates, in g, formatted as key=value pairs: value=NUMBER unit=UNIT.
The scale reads value=1100 unit=g
